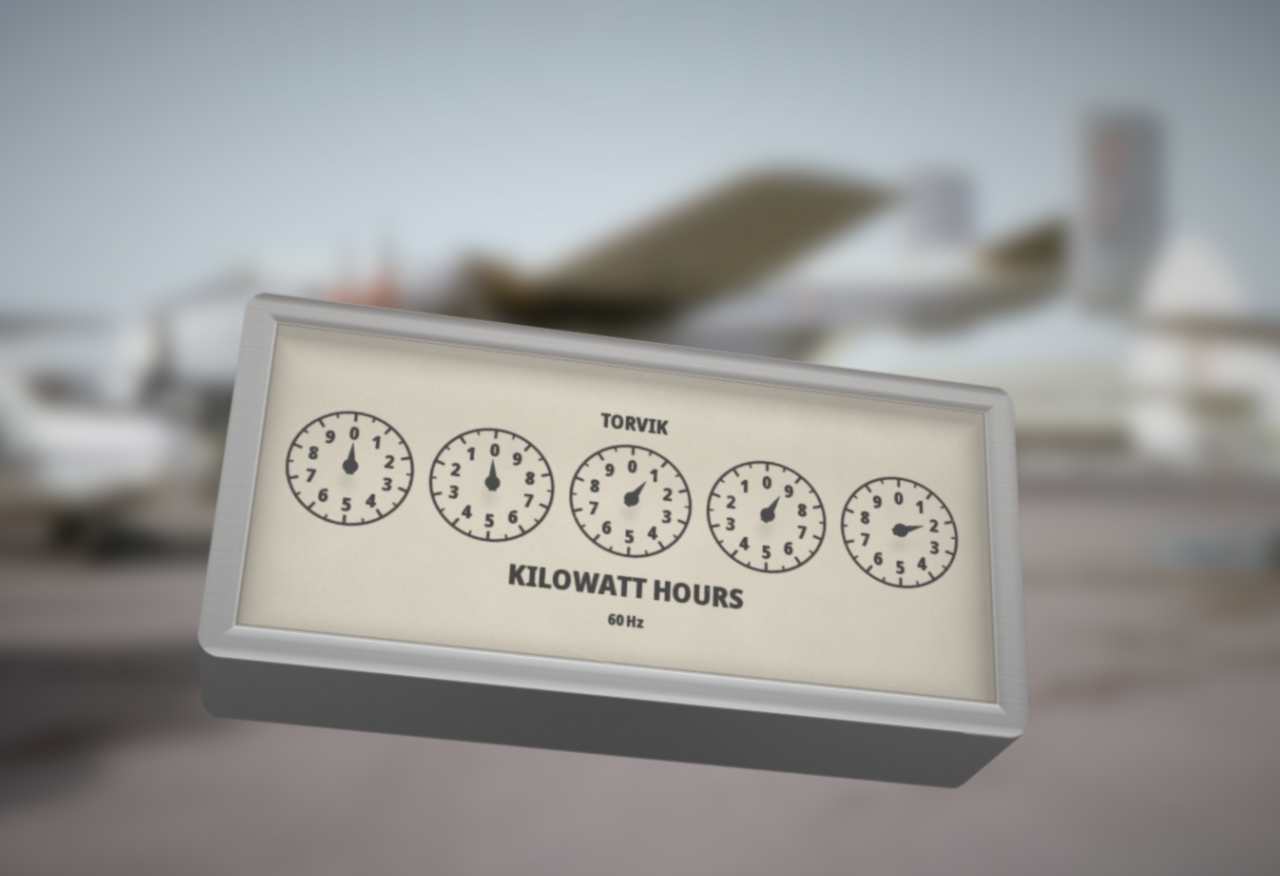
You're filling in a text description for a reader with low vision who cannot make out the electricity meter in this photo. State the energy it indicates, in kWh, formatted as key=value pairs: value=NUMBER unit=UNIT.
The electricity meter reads value=92 unit=kWh
